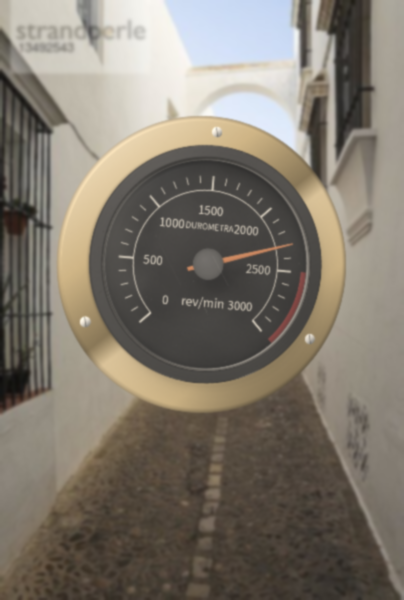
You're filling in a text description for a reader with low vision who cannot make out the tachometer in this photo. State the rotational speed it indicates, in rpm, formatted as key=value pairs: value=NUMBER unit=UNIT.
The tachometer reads value=2300 unit=rpm
